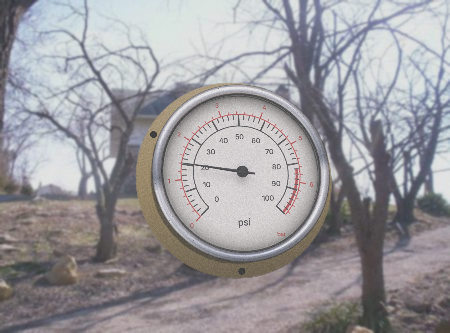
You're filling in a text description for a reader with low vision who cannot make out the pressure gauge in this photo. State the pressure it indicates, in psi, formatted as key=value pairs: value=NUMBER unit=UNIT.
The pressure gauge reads value=20 unit=psi
